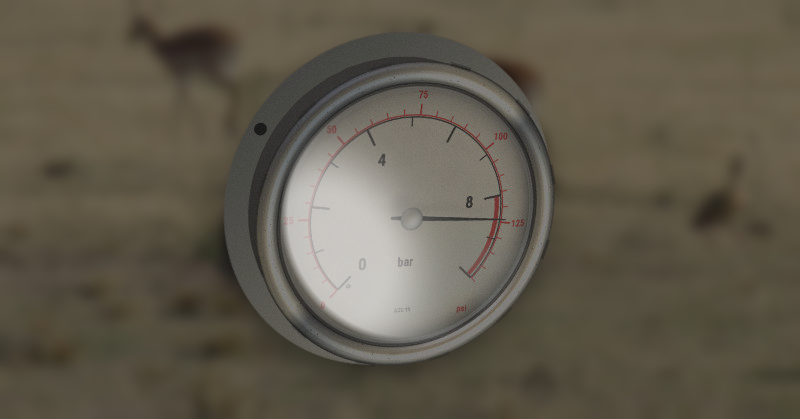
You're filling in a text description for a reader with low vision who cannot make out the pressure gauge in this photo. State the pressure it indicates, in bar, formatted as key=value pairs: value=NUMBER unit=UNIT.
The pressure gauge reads value=8.5 unit=bar
